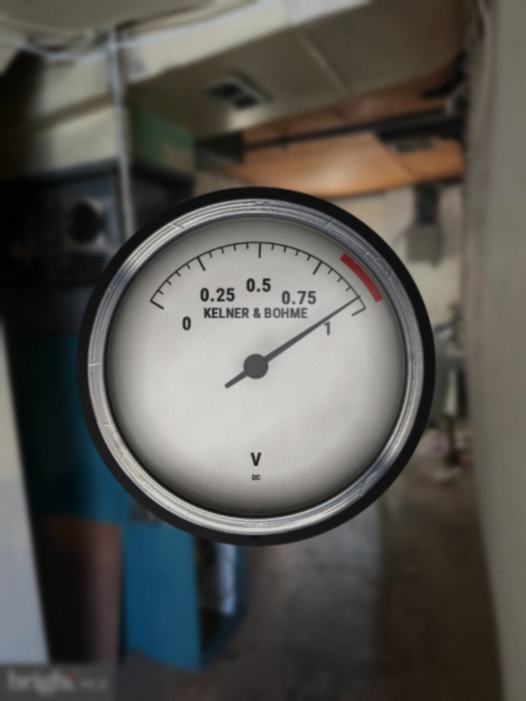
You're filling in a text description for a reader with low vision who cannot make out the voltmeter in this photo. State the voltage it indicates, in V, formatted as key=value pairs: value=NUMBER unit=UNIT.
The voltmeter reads value=0.95 unit=V
